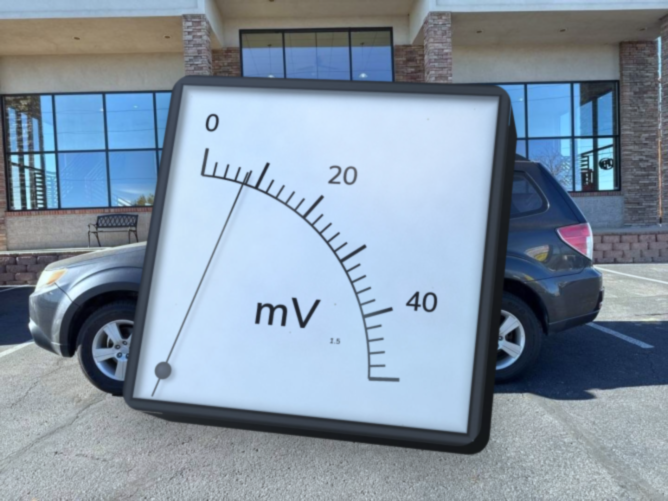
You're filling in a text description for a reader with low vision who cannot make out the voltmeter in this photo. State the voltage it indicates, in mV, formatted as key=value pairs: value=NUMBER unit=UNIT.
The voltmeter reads value=8 unit=mV
